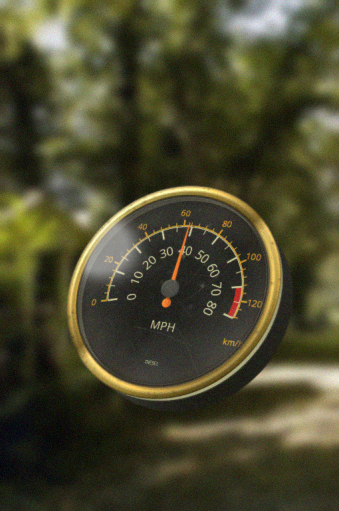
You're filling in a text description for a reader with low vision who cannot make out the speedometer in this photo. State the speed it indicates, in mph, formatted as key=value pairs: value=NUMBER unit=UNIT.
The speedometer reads value=40 unit=mph
